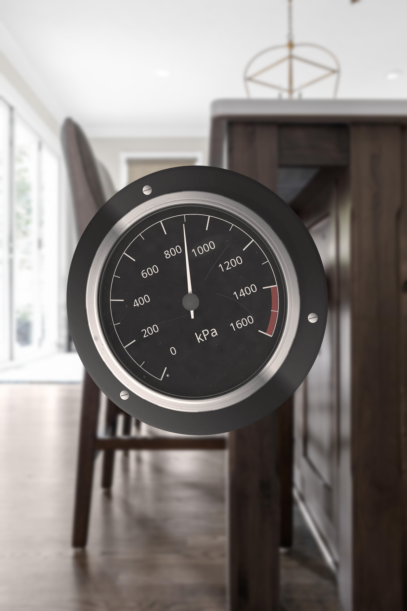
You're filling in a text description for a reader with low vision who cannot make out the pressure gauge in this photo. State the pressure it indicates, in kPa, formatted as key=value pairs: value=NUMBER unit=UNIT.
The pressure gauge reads value=900 unit=kPa
